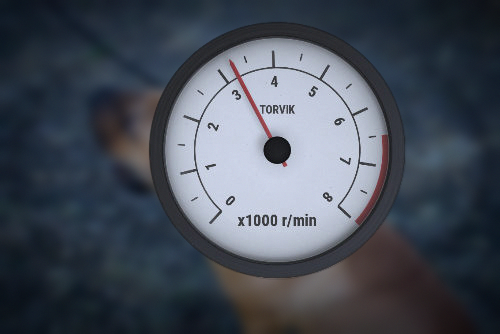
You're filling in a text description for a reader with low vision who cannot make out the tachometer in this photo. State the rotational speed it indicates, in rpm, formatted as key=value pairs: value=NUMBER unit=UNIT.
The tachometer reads value=3250 unit=rpm
